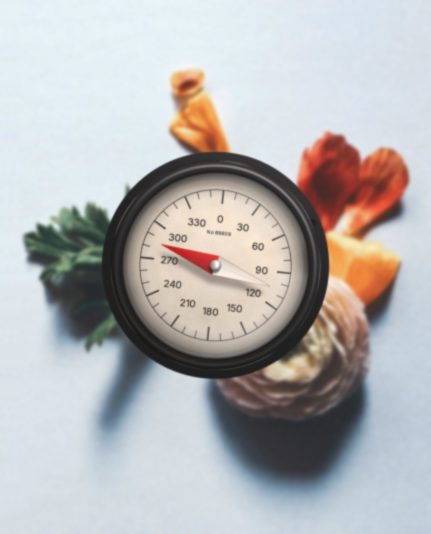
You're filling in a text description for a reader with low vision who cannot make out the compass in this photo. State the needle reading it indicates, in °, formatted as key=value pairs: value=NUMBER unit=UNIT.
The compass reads value=285 unit=°
